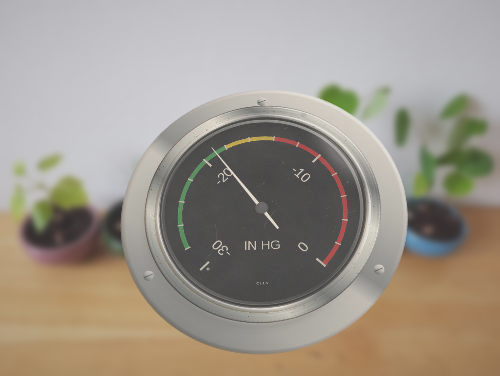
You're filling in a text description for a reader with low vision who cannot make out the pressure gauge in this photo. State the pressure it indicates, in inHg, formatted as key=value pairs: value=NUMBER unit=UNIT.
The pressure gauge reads value=-19 unit=inHg
